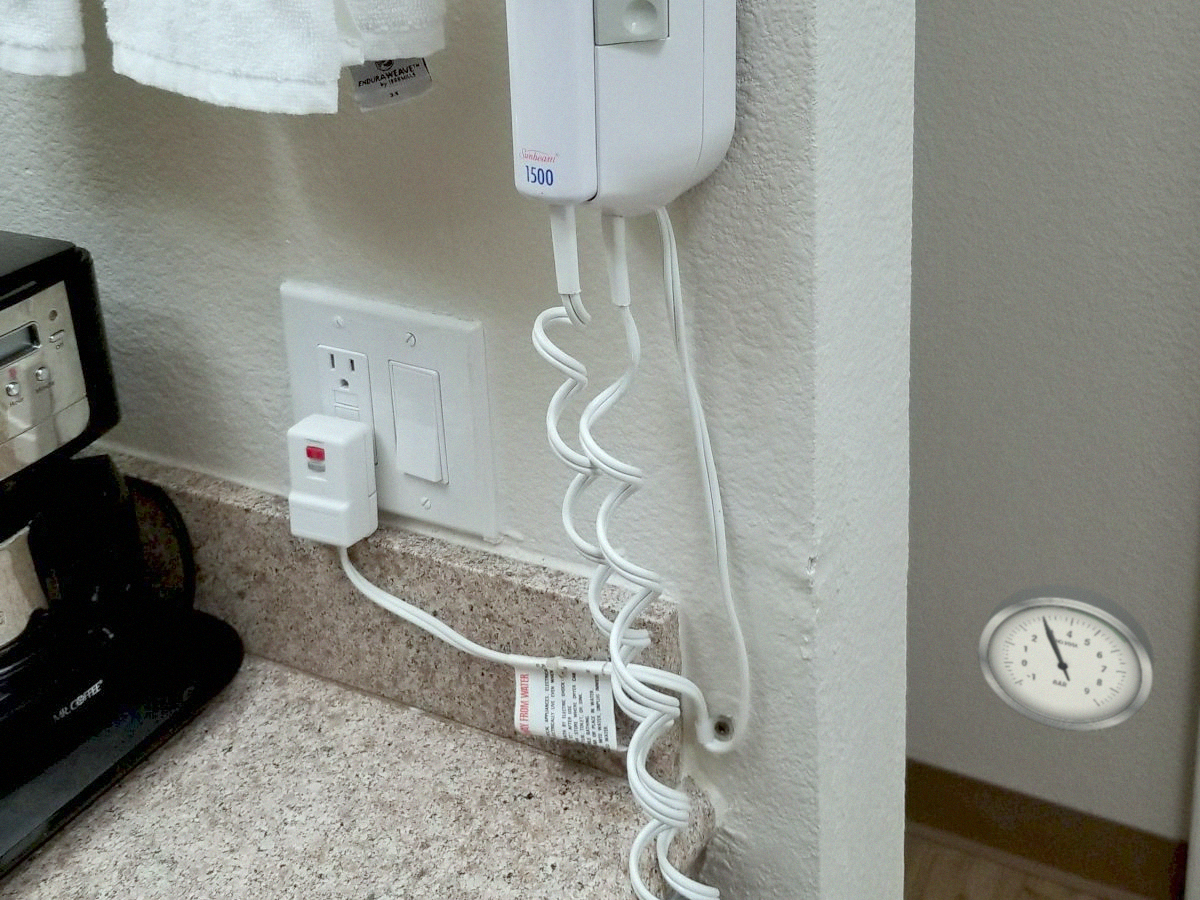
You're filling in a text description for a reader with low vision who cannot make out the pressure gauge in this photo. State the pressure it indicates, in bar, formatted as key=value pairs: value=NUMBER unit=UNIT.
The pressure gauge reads value=3 unit=bar
